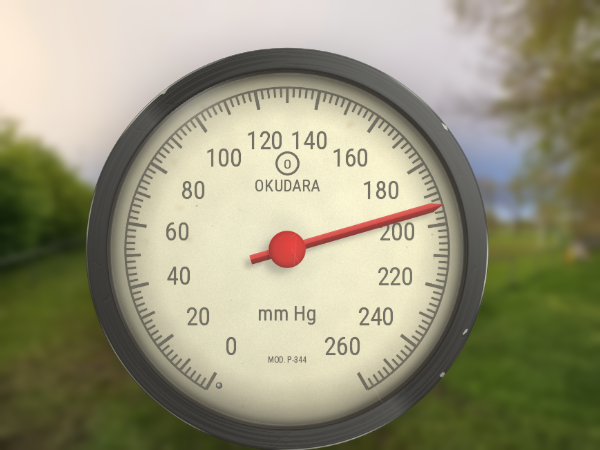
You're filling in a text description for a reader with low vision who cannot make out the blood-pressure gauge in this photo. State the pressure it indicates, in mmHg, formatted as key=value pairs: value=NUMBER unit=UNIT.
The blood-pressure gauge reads value=194 unit=mmHg
